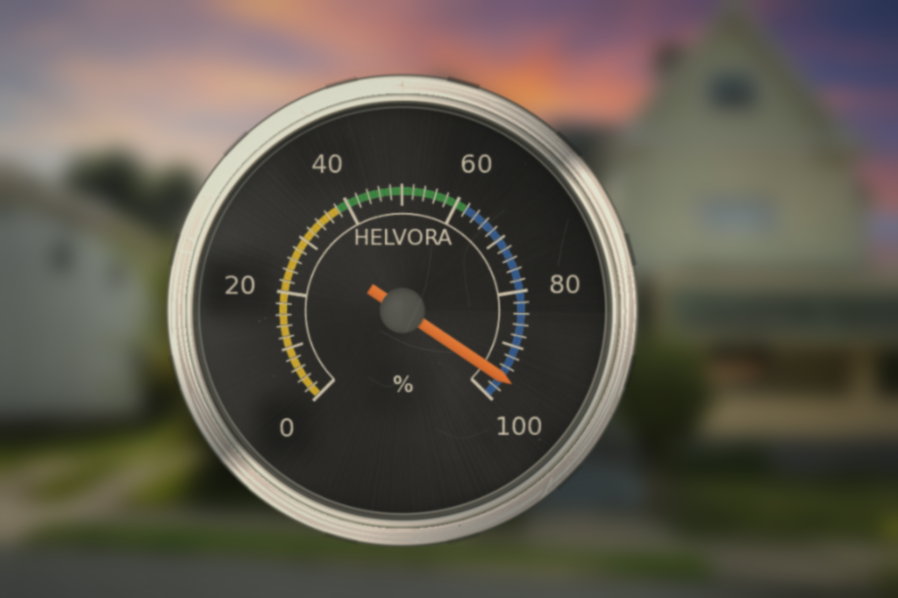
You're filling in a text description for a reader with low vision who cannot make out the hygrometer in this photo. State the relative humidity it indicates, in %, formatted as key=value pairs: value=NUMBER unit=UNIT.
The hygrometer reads value=96 unit=%
